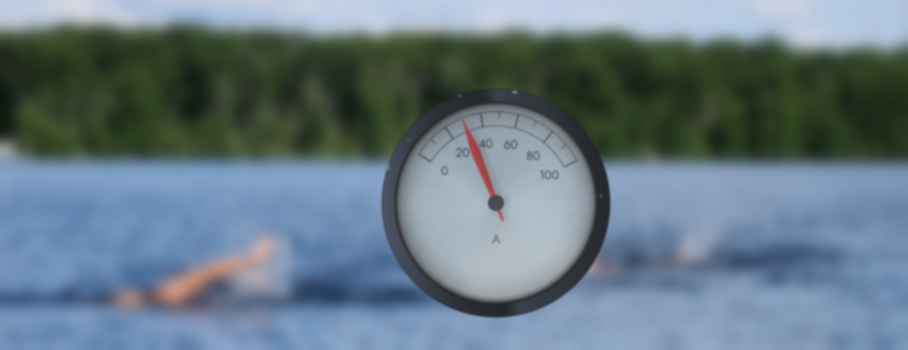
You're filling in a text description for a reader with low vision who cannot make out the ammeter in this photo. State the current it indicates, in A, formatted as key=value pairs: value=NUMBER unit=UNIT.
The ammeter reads value=30 unit=A
